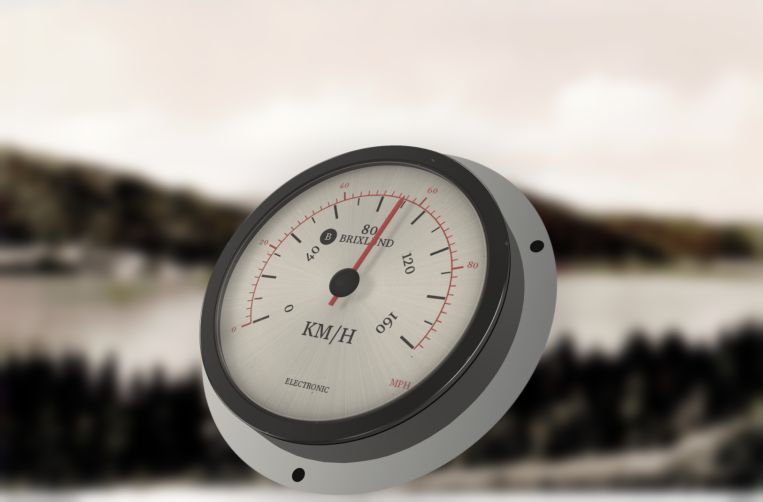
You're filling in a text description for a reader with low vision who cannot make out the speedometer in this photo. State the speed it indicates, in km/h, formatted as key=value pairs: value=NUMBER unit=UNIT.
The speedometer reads value=90 unit=km/h
